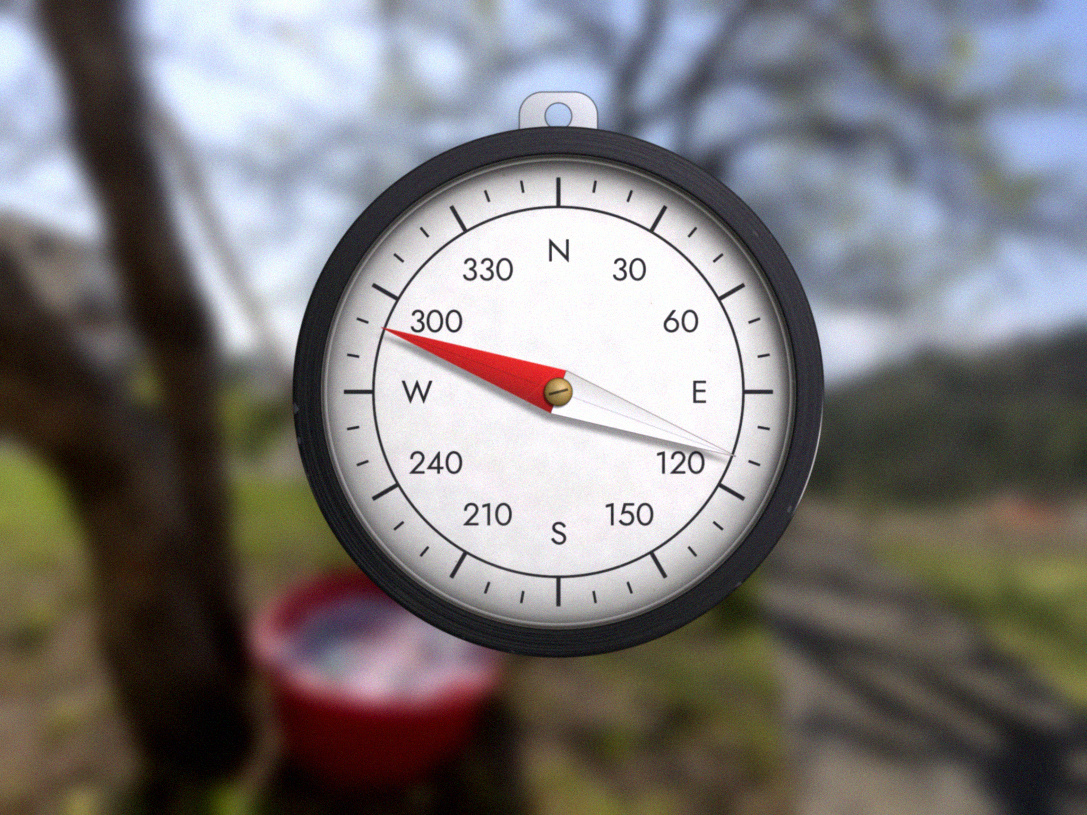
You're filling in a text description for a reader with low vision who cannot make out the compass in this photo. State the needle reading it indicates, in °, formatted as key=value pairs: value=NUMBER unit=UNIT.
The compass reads value=290 unit=°
